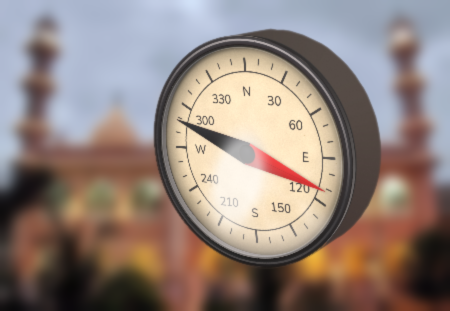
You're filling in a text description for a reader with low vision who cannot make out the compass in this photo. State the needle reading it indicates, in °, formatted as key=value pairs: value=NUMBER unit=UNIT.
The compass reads value=110 unit=°
